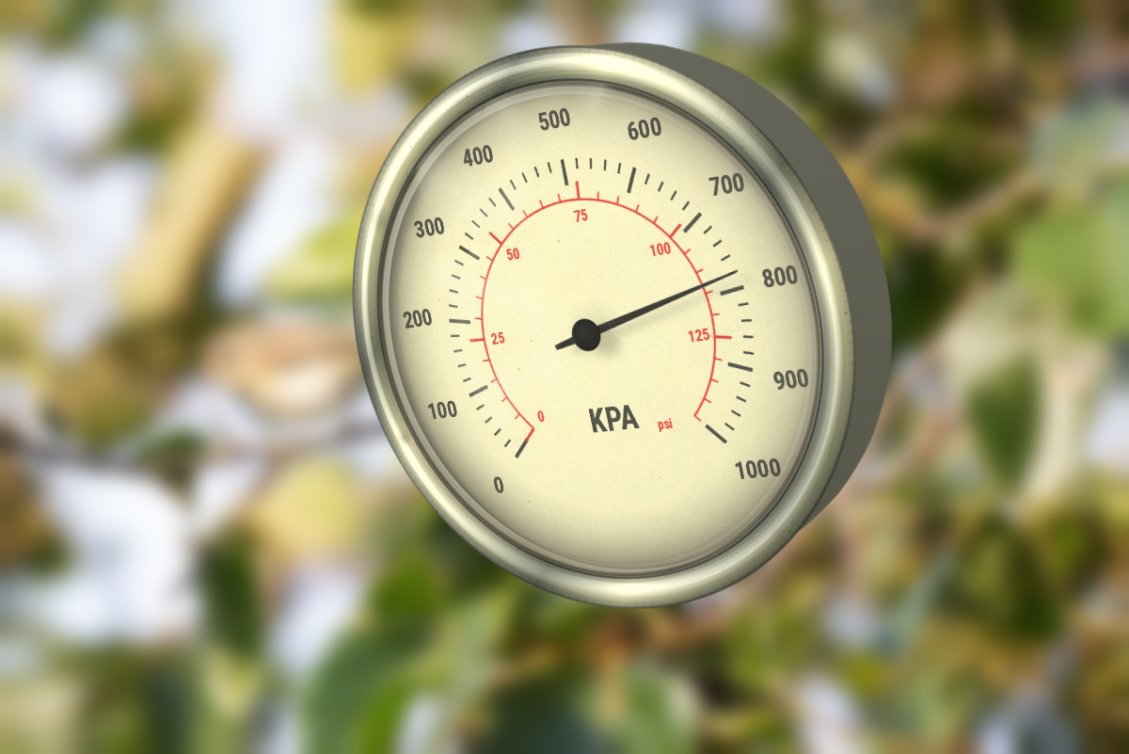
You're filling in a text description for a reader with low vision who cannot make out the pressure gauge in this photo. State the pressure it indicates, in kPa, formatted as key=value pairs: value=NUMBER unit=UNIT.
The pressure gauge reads value=780 unit=kPa
